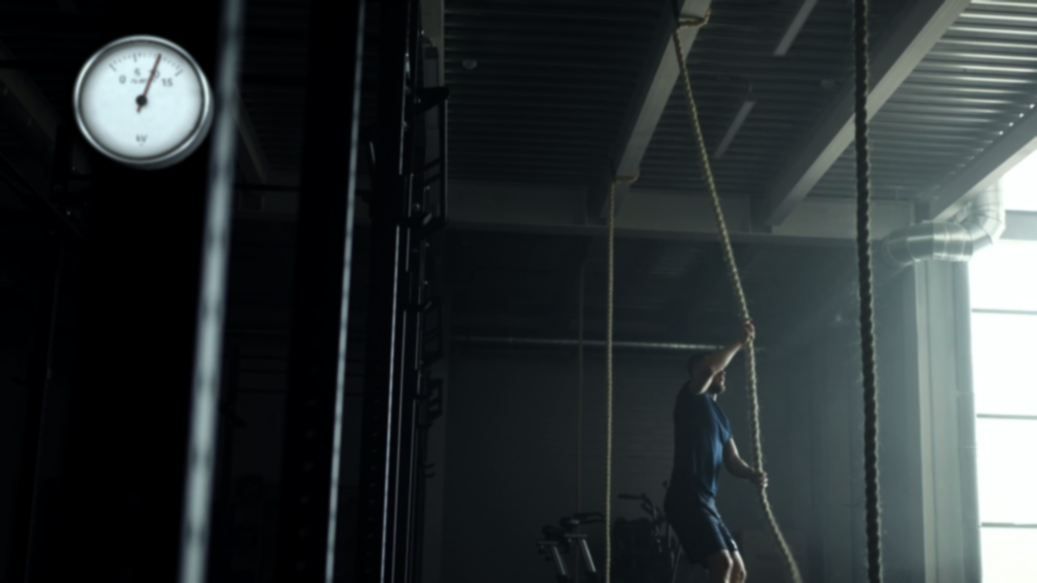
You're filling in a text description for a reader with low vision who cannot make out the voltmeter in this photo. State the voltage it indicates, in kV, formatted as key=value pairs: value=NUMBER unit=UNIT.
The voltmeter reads value=10 unit=kV
